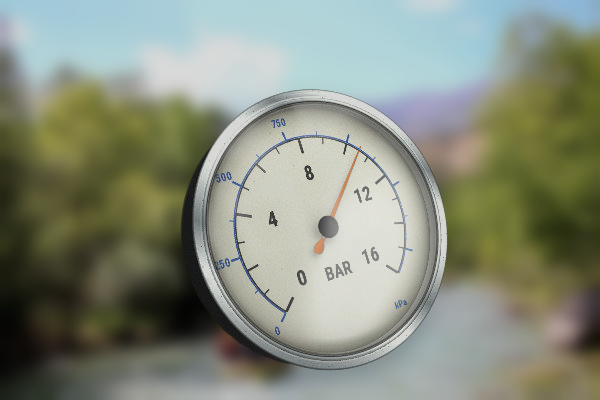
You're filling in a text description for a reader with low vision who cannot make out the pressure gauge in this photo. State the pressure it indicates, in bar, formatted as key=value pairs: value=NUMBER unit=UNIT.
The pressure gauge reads value=10.5 unit=bar
